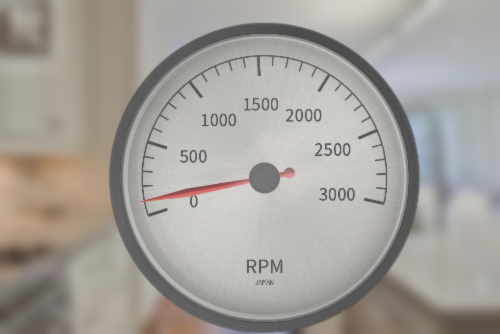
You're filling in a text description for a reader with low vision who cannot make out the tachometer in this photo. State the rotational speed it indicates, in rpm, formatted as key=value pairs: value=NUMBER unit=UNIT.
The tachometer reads value=100 unit=rpm
